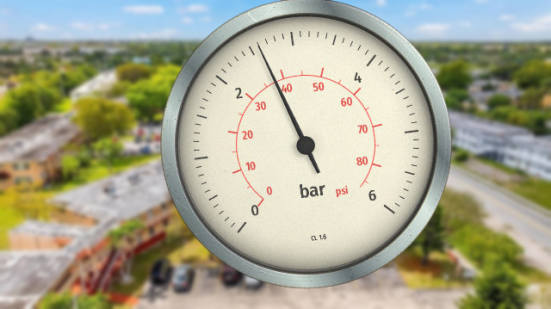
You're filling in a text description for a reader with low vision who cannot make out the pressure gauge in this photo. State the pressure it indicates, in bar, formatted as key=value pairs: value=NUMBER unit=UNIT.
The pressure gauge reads value=2.6 unit=bar
